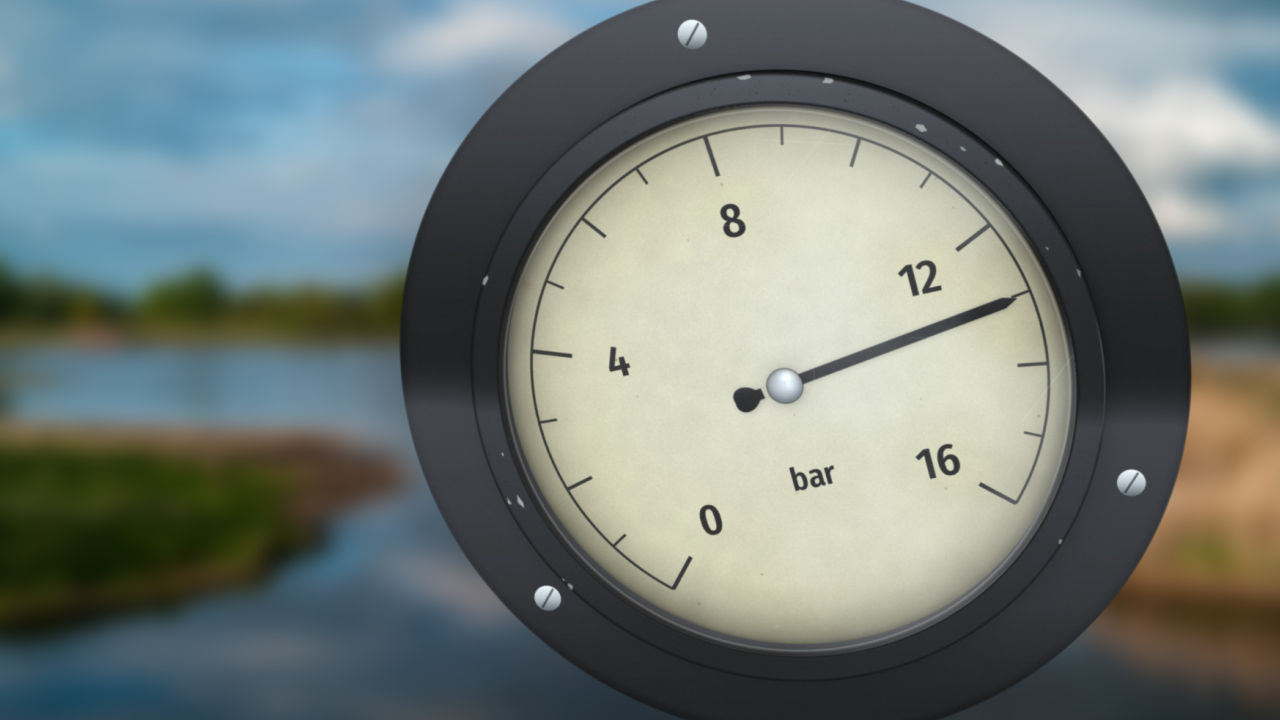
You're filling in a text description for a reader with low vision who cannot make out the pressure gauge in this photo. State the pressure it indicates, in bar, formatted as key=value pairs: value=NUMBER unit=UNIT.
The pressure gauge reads value=13 unit=bar
